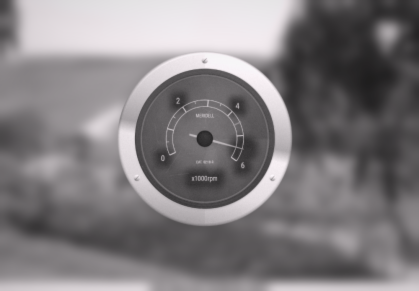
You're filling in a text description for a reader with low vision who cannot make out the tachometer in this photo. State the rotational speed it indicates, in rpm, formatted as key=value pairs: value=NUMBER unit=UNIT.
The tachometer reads value=5500 unit=rpm
